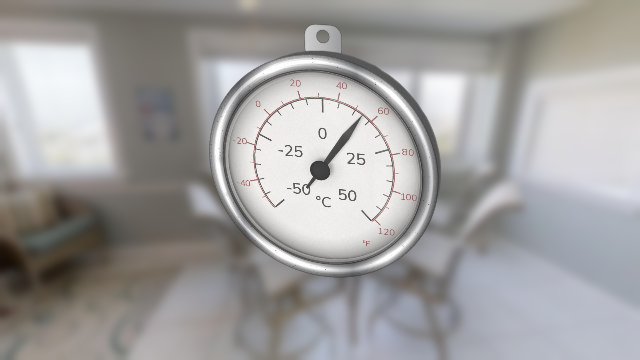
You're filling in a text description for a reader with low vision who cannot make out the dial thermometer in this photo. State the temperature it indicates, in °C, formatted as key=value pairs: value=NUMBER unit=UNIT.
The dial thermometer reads value=12.5 unit=°C
